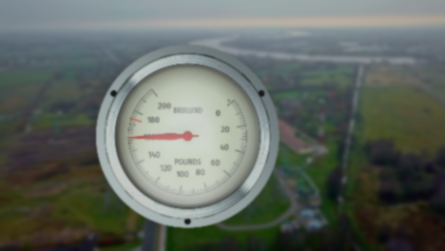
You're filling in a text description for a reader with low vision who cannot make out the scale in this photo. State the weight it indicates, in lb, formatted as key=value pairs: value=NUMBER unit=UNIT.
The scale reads value=160 unit=lb
